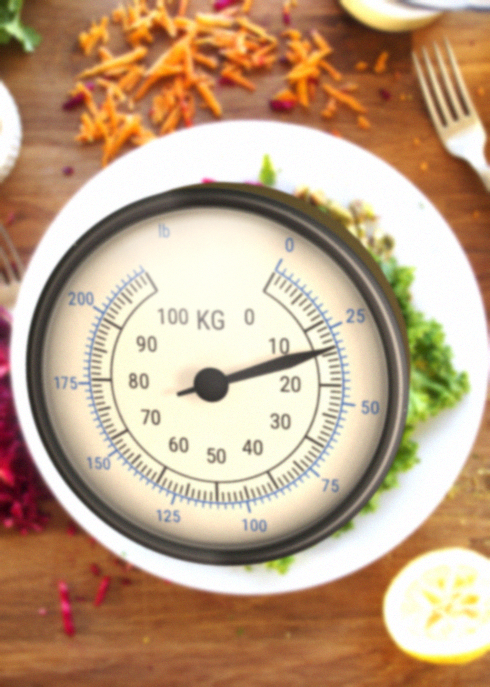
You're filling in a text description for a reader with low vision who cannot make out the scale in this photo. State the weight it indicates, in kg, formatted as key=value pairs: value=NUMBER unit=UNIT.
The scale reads value=14 unit=kg
